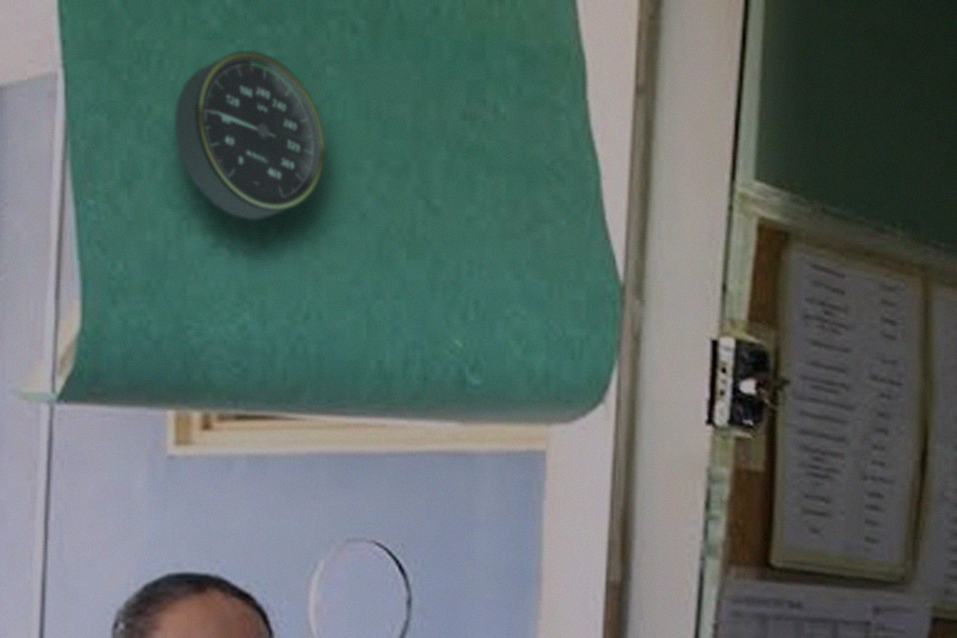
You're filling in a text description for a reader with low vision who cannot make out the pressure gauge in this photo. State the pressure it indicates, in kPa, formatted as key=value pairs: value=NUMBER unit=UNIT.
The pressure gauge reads value=80 unit=kPa
